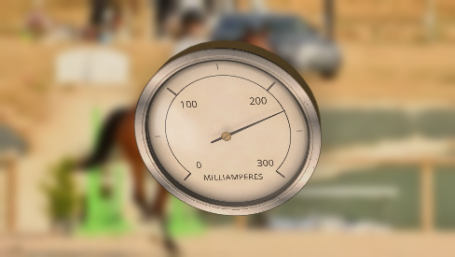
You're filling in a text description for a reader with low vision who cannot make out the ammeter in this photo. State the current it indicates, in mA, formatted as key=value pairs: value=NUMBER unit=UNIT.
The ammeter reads value=225 unit=mA
